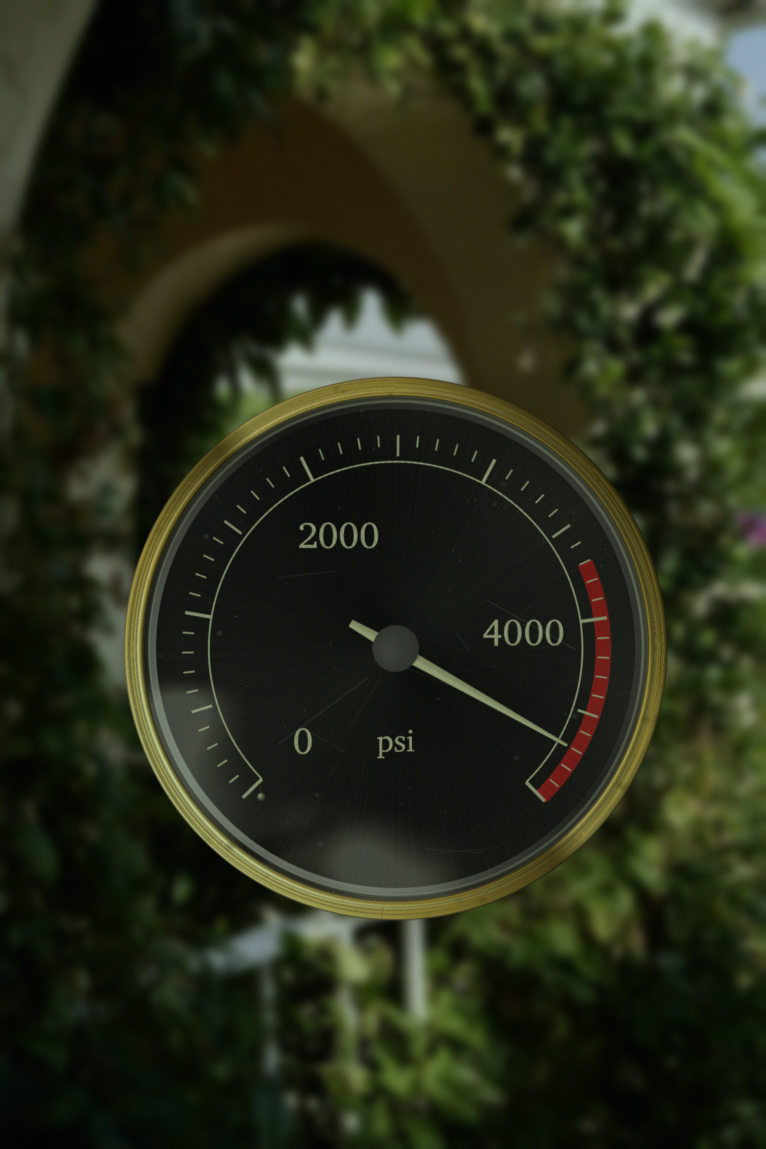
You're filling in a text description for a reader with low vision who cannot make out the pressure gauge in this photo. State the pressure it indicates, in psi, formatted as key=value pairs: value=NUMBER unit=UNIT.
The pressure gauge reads value=4700 unit=psi
